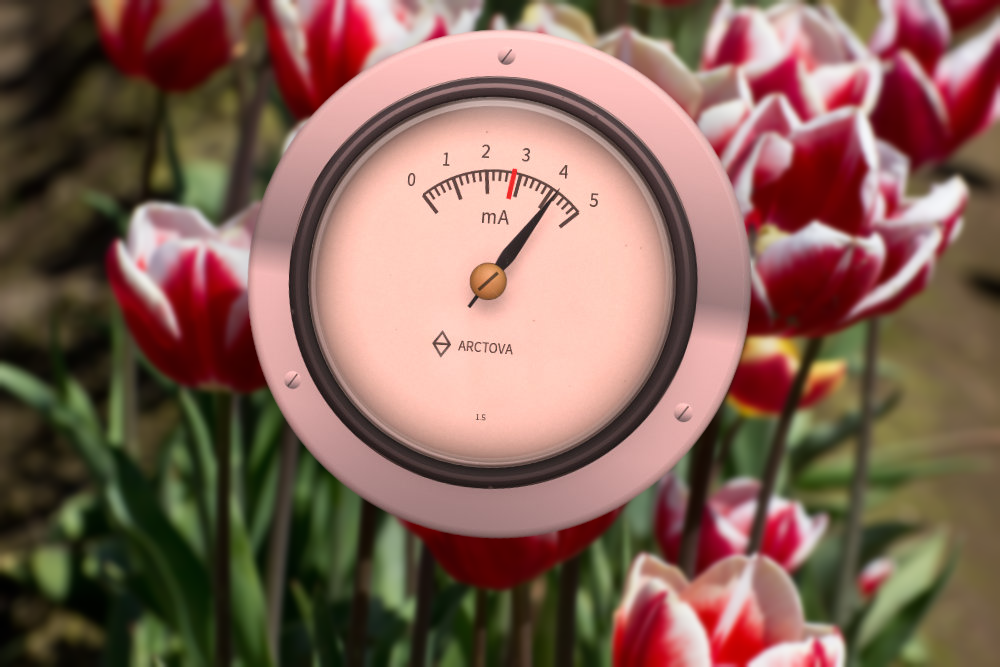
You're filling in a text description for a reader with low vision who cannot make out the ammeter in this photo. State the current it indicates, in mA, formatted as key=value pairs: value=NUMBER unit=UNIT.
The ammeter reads value=4.2 unit=mA
